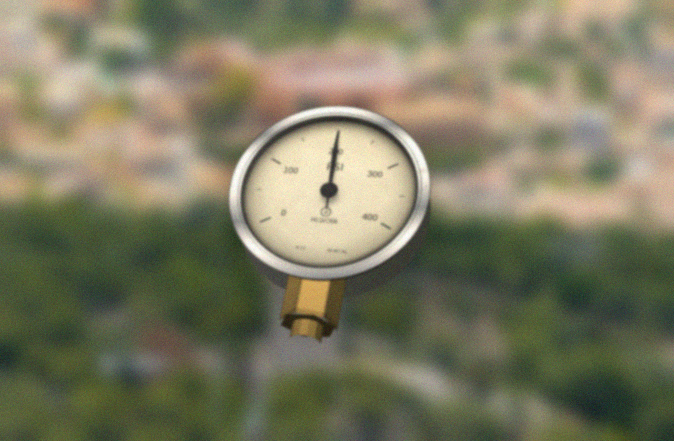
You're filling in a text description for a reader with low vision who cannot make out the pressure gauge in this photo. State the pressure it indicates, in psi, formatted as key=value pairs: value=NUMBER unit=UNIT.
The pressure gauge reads value=200 unit=psi
